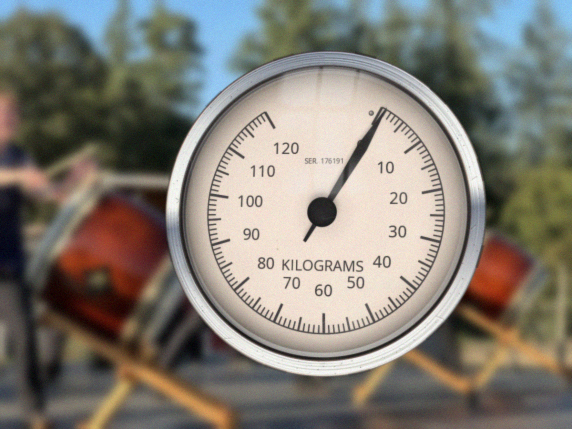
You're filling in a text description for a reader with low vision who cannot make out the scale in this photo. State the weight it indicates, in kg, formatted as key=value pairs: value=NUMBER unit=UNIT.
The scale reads value=1 unit=kg
